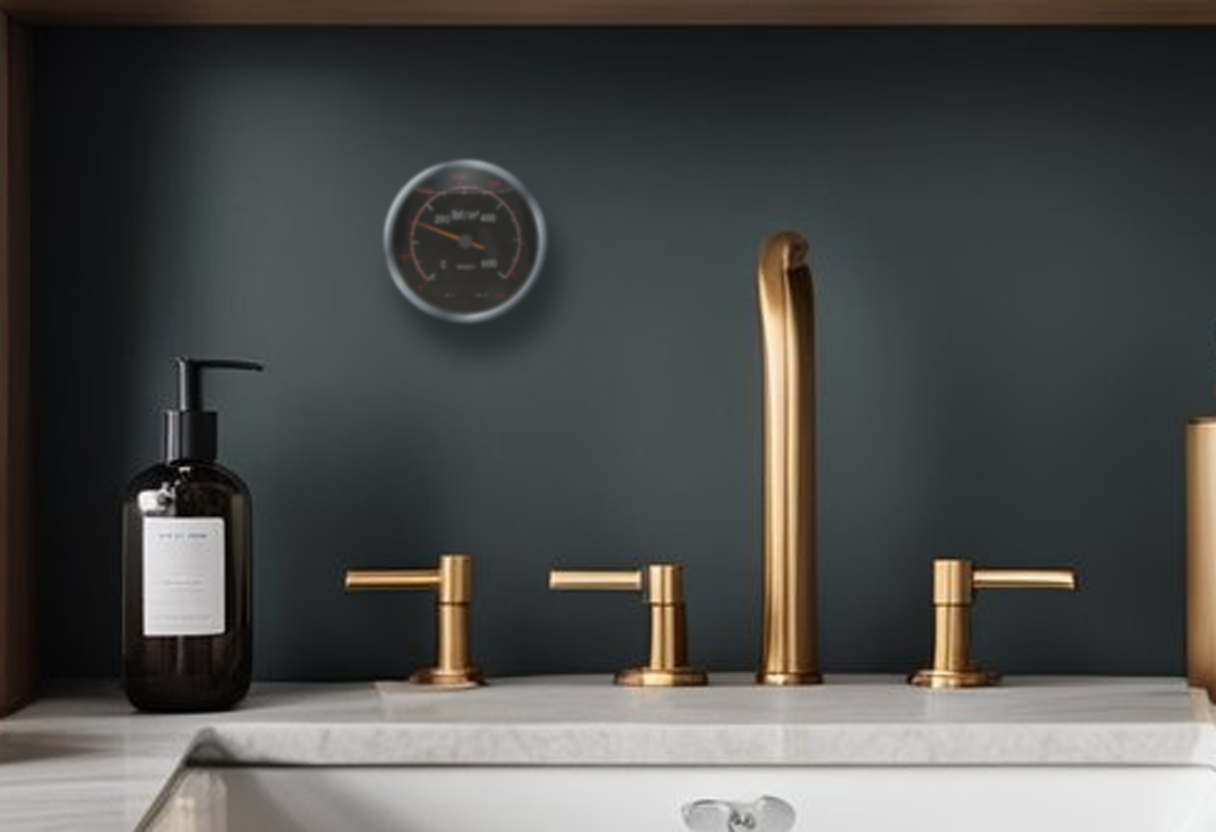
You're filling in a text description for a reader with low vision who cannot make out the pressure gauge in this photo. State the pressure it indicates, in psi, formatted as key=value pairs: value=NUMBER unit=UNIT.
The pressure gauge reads value=150 unit=psi
